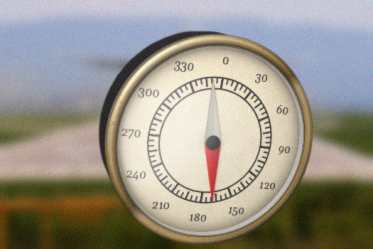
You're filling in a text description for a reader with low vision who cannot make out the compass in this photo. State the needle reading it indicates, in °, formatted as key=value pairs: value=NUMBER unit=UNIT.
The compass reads value=170 unit=°
